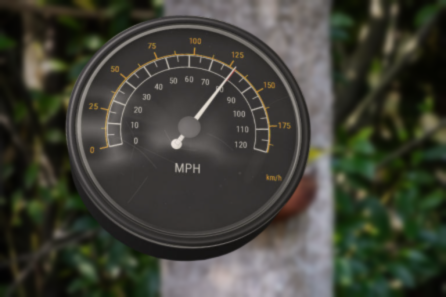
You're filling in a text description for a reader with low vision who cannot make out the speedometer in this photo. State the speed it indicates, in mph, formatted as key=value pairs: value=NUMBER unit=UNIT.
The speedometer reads value=80 unit=mph
